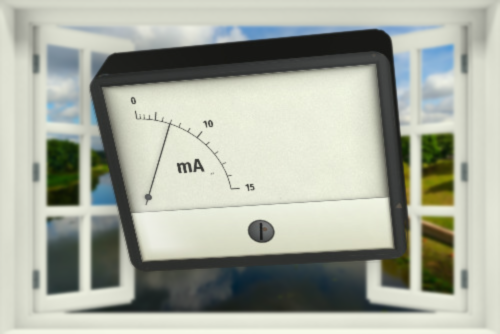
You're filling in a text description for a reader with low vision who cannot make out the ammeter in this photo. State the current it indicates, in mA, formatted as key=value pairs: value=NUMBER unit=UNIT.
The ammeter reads value=7 unit=mA
